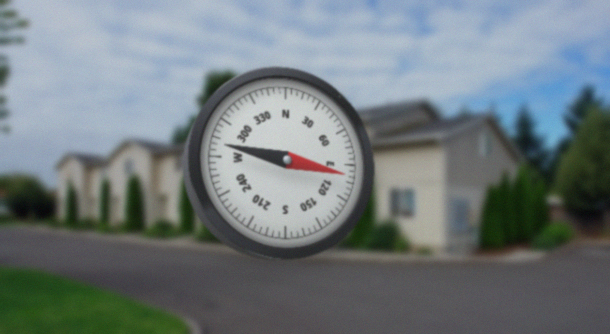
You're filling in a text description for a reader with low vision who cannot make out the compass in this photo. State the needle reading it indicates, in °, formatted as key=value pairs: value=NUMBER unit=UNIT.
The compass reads value=100 unit=°
